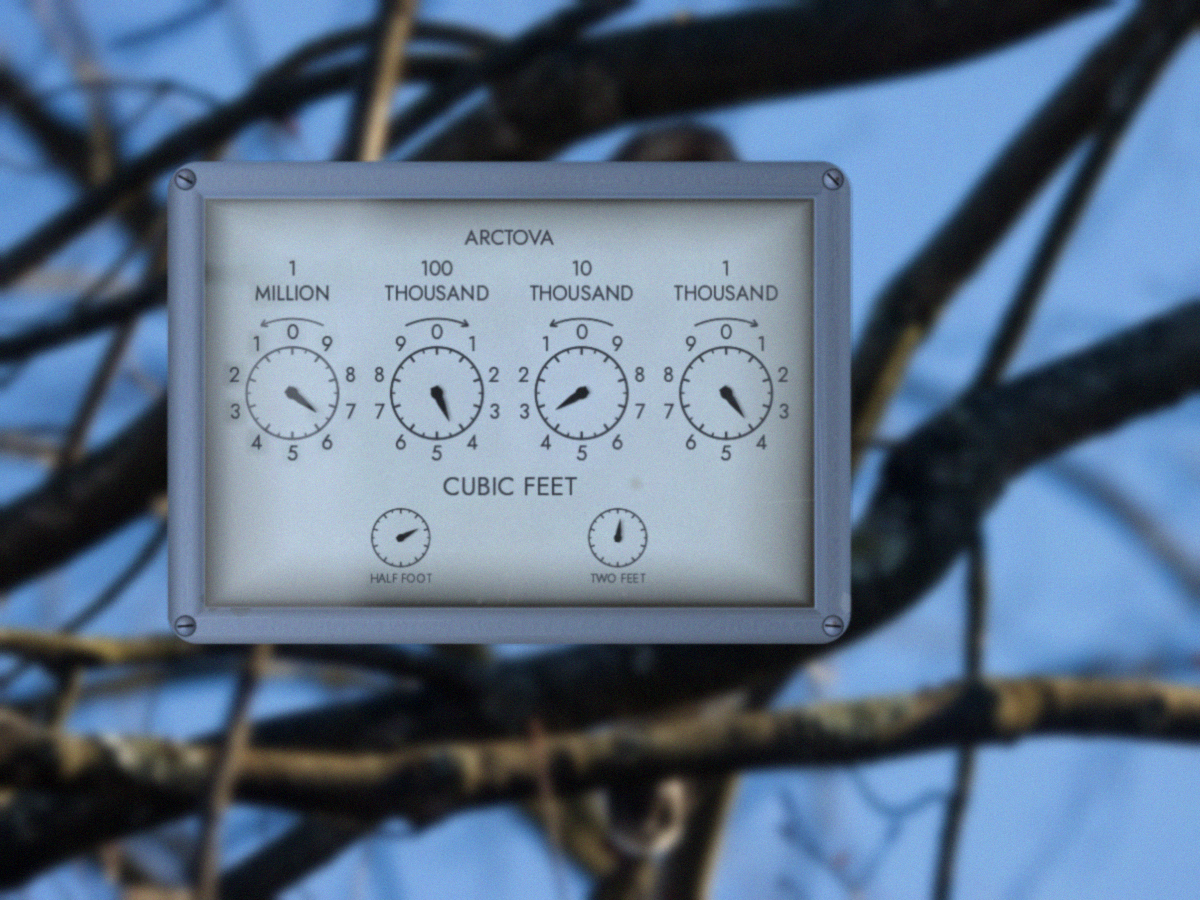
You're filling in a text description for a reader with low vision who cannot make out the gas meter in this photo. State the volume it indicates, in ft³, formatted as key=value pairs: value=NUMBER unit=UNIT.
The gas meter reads value=643400 unit=ft³
